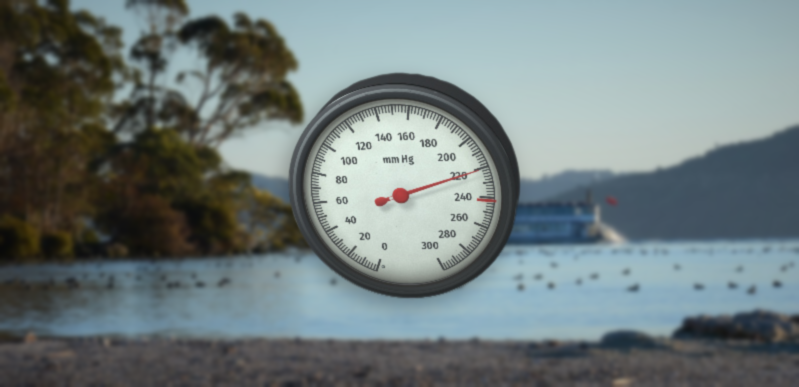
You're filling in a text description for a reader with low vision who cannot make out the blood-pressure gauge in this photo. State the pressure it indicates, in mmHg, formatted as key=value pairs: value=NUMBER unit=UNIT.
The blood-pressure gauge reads value=220 unit=mmHg
